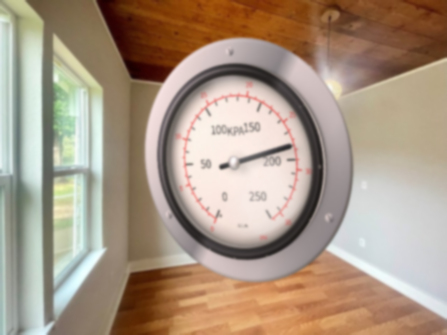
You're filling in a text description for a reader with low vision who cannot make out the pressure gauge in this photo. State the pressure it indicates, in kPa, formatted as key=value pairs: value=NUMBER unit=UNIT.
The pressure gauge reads value=190 unit=kPa
